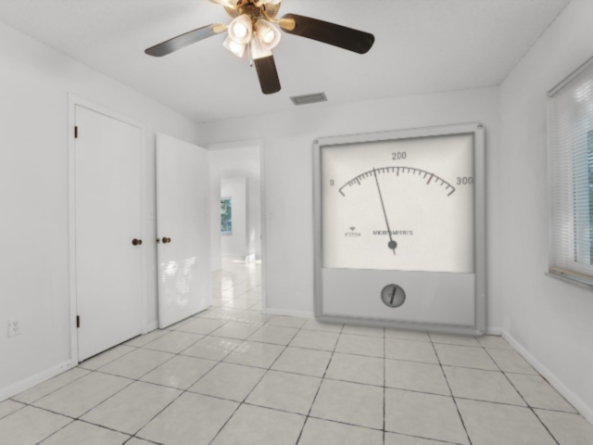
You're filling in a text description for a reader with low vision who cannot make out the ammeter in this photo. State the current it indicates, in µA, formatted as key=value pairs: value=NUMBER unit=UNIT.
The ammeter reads value=150 unit=µA
